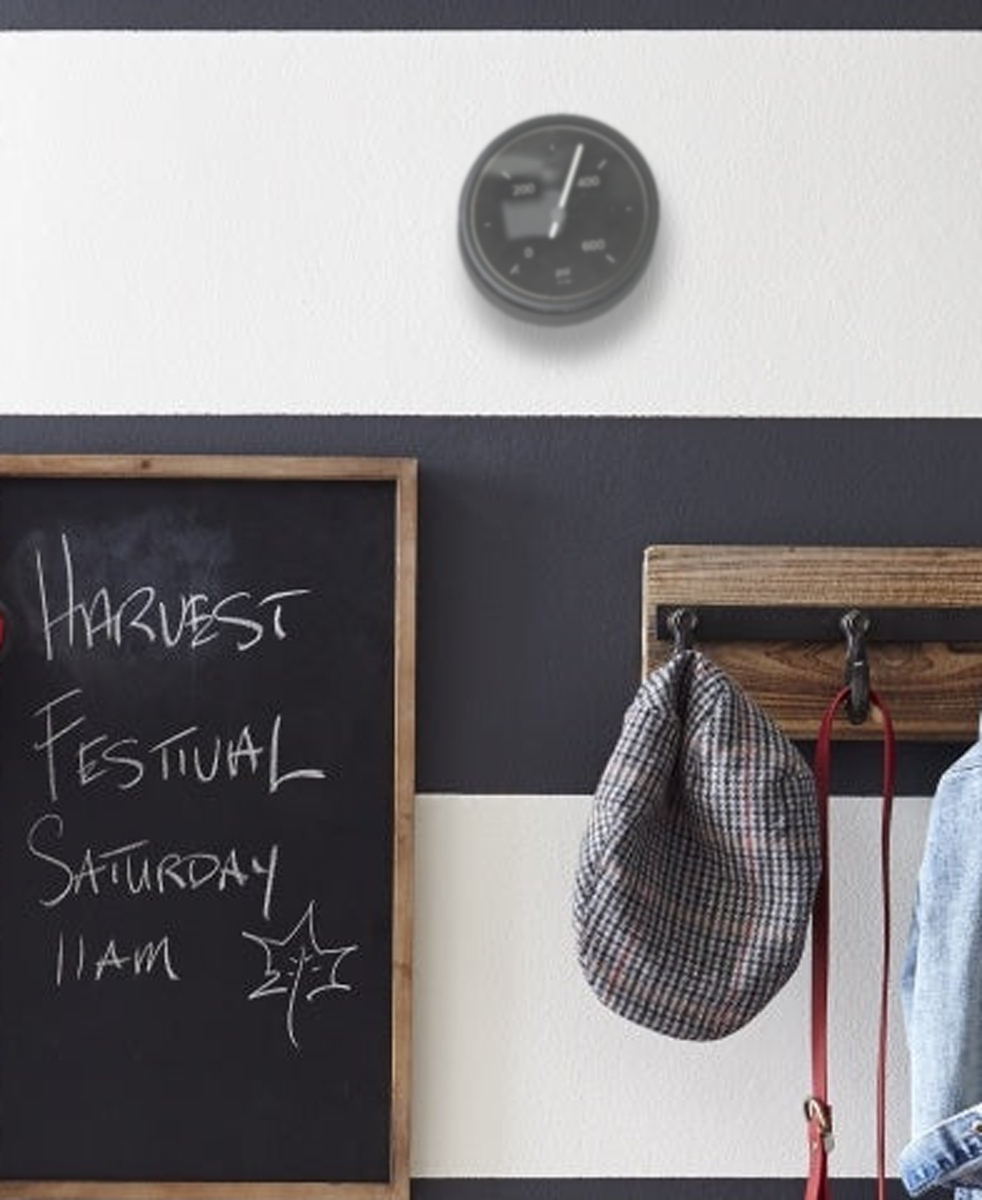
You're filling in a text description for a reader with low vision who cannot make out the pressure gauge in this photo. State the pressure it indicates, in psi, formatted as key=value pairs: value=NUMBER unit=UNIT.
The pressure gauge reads value=350 unit=psi
